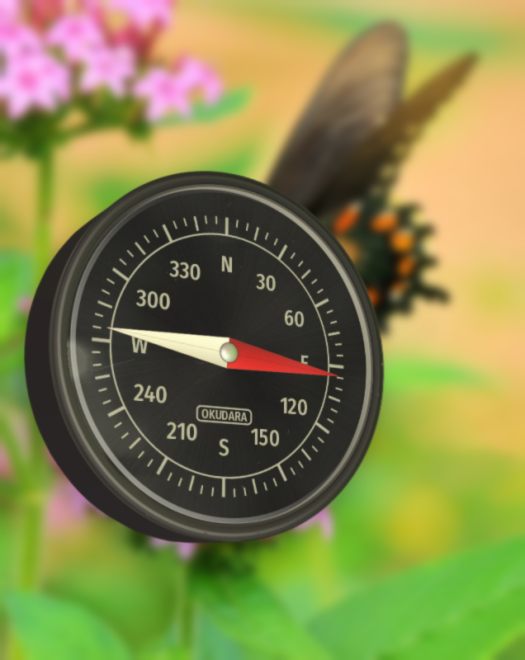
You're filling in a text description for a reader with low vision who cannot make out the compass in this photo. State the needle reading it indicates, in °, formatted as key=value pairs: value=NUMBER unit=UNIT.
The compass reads value=95 unit=°
